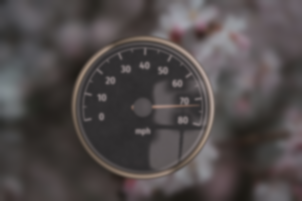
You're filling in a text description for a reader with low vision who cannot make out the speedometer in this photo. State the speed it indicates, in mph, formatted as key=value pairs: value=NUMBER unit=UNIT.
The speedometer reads value=72.5 unit=mph
